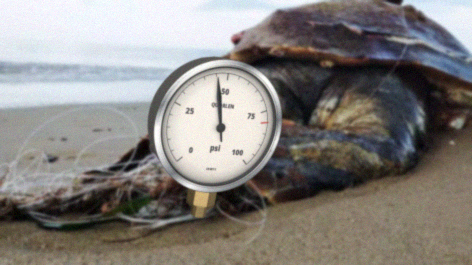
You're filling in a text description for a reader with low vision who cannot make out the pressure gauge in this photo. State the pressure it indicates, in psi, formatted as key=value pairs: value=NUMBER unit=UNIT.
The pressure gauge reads value=45 unit=psi
